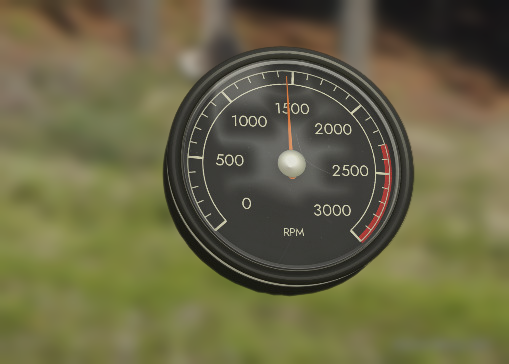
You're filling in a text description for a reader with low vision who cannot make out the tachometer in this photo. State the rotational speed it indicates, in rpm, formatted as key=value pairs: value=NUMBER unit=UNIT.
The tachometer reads value=1450 unit=rpm
